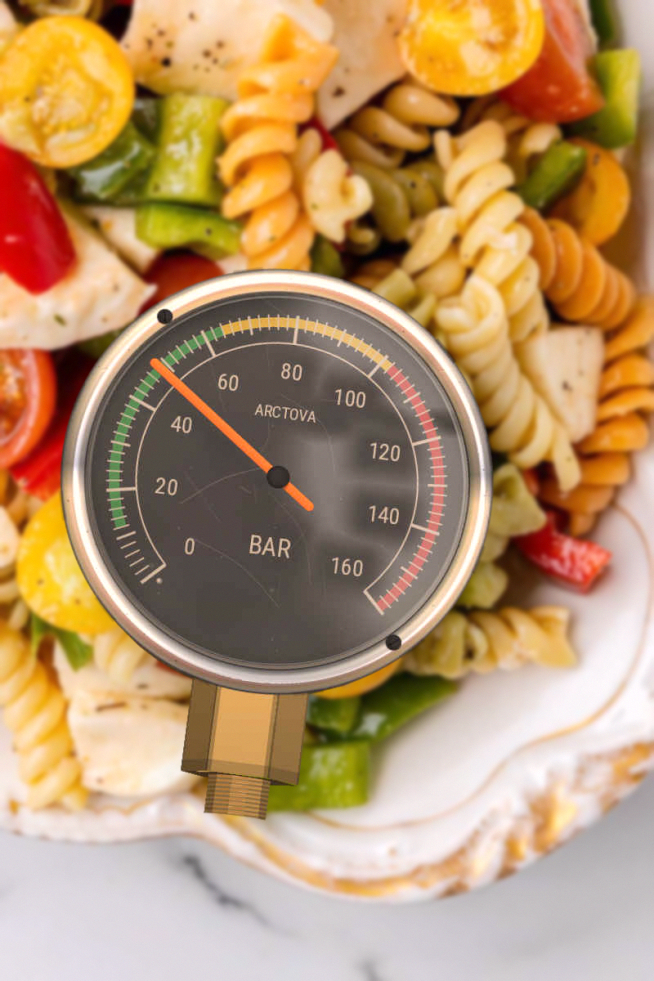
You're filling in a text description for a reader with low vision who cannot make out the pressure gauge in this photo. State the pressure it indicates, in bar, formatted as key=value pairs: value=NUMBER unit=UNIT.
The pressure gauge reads value=48 unit=bar
